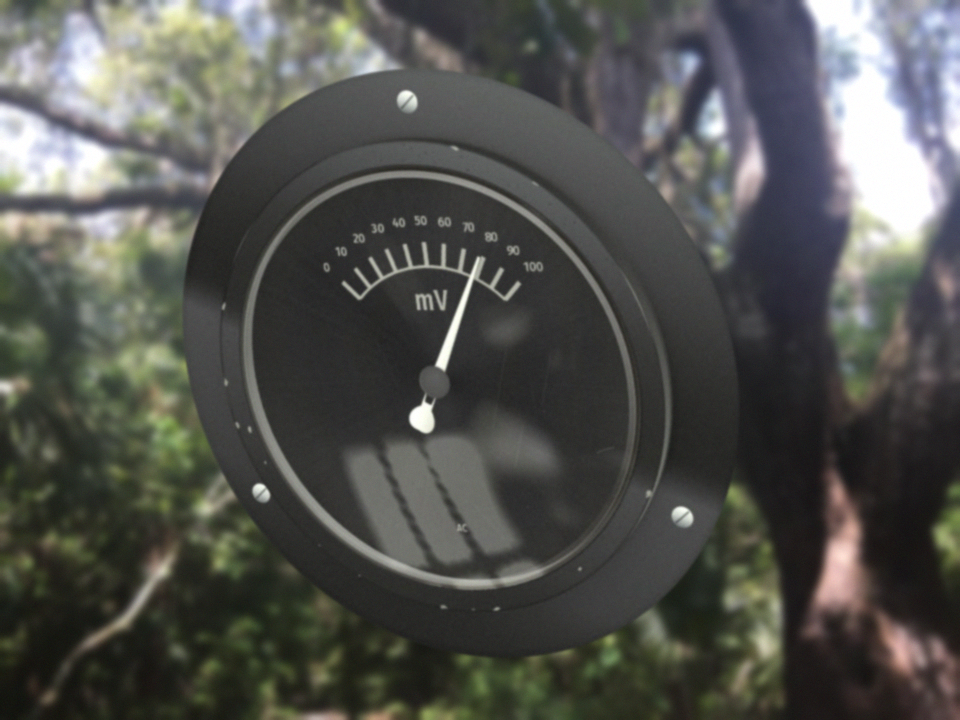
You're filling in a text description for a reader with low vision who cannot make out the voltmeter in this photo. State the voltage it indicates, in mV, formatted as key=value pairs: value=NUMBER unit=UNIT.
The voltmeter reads value=80 unit=mV
